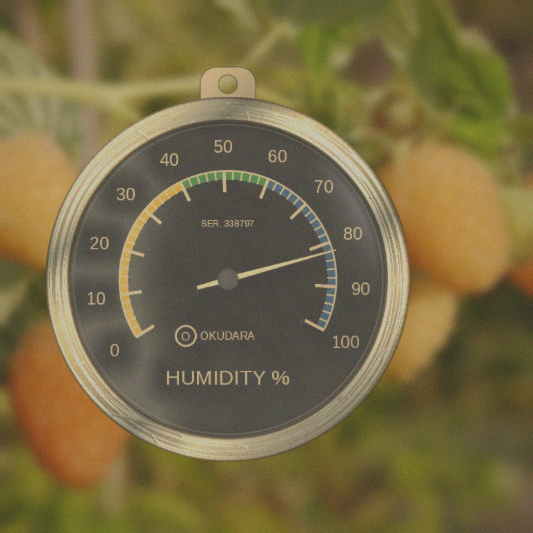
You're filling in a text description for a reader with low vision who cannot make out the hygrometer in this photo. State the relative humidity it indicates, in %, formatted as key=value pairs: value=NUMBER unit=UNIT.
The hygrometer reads value=82 unit=%
